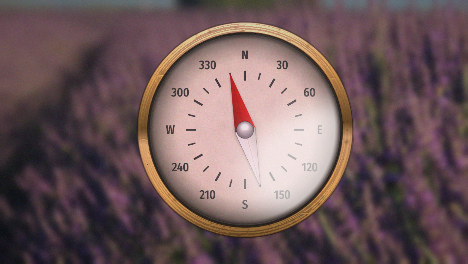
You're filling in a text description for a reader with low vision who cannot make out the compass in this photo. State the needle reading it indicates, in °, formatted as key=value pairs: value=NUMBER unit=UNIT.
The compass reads value=345 unit=°
